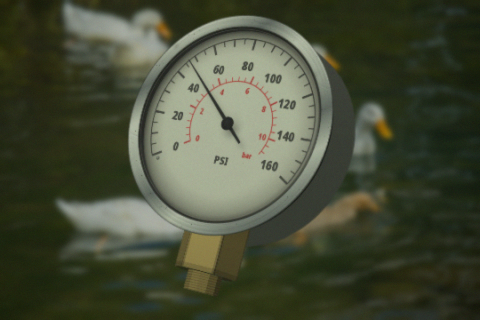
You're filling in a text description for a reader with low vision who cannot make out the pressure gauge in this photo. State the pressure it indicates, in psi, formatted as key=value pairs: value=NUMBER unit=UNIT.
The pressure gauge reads value=47.5 unit=psi
